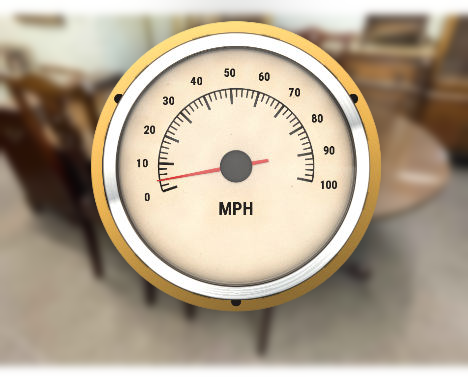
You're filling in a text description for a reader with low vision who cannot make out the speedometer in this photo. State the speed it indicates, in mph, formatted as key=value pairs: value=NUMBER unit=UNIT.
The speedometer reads value=4 unit=mph
